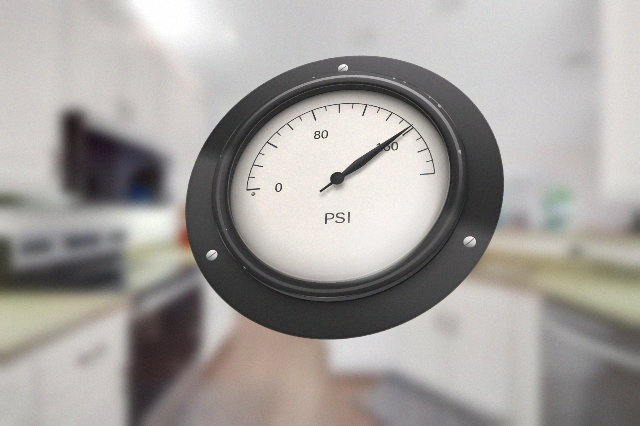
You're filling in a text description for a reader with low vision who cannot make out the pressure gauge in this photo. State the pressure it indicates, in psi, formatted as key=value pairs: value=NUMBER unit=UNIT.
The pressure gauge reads value=160 unit=psi
